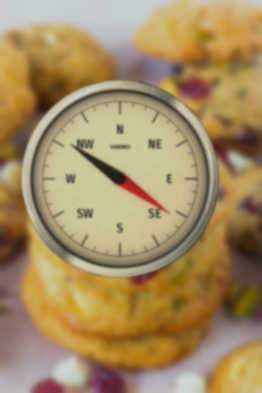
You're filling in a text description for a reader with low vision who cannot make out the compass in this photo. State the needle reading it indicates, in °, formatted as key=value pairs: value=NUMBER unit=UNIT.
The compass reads value=125 unit=°
